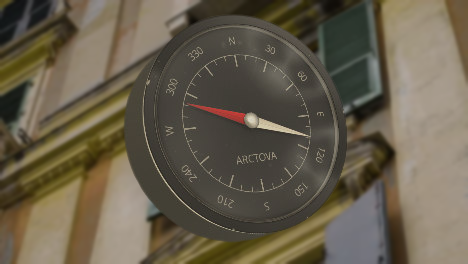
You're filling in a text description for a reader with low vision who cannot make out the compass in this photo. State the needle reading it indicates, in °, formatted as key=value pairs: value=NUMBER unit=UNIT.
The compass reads value=290 unit=°
